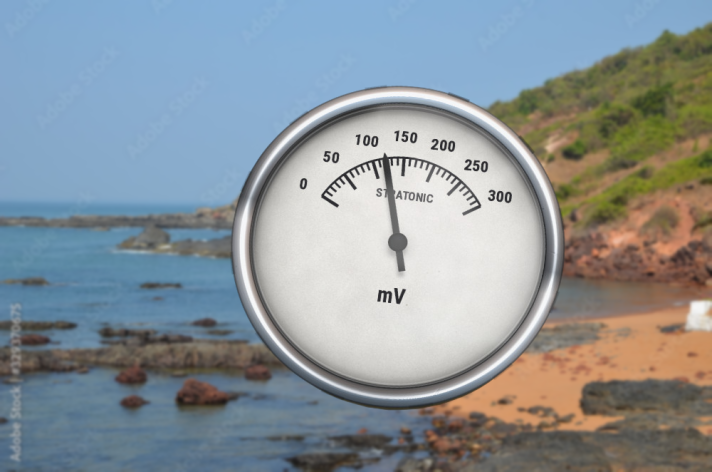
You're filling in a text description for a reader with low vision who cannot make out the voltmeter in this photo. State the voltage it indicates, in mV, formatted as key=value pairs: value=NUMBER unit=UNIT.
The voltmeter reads value=120 unit=mV
